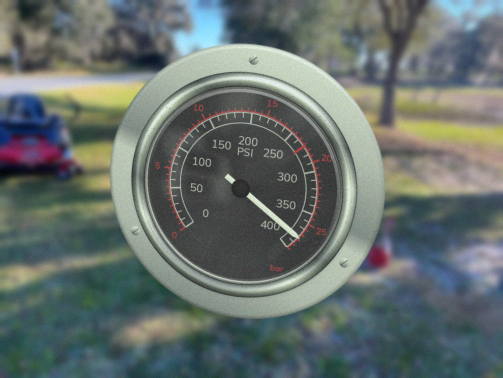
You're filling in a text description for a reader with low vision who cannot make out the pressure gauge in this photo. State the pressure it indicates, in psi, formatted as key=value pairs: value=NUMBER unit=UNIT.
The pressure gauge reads value=380 unit=psi
